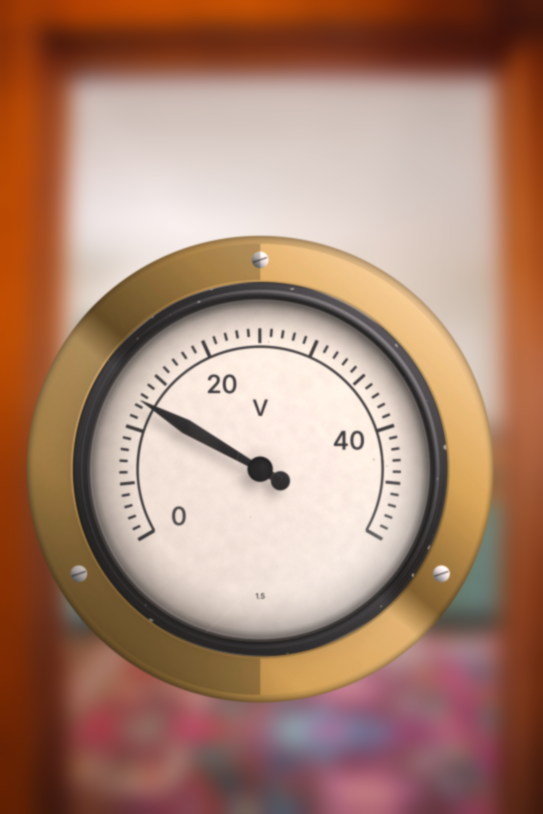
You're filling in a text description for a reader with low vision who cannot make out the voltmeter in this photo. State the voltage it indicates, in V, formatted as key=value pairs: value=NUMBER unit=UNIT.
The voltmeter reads value=12.5 unit=V
